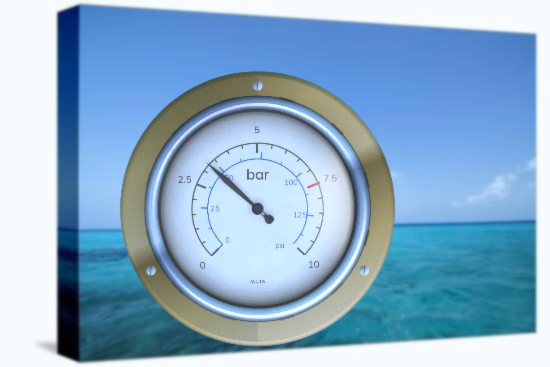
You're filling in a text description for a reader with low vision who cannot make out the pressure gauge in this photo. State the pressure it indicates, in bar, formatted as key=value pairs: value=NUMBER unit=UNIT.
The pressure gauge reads value=3.25 unit=bar
